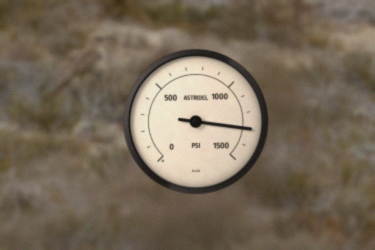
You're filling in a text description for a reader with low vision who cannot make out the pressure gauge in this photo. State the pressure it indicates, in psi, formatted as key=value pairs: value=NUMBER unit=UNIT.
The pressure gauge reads value=1300 unit=psi
